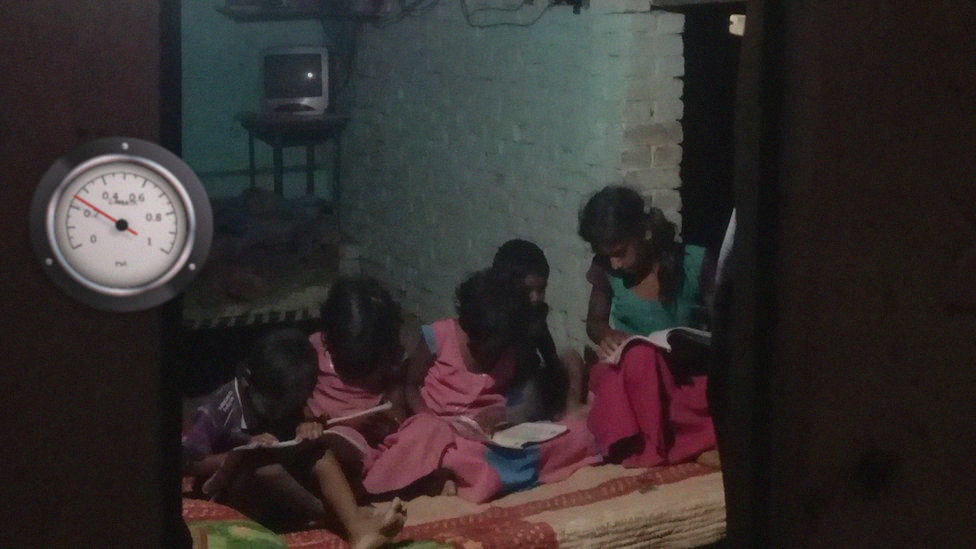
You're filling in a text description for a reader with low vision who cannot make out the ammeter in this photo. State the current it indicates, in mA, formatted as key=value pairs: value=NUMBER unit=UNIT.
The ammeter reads value=0.25 unit=mA
